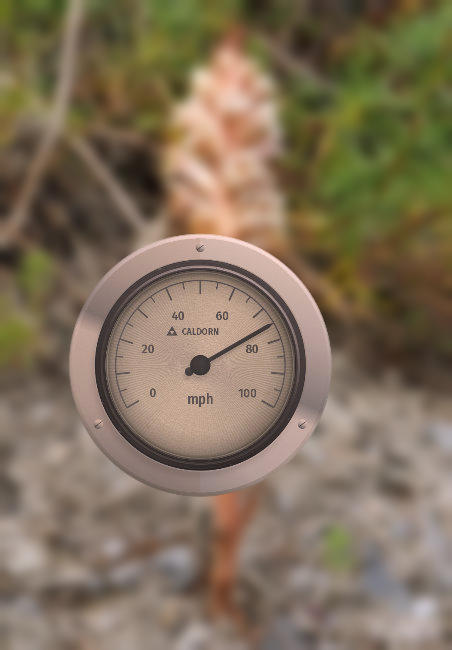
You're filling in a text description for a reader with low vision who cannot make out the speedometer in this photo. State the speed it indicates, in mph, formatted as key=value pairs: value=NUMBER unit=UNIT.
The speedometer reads value=75 unit=mph
